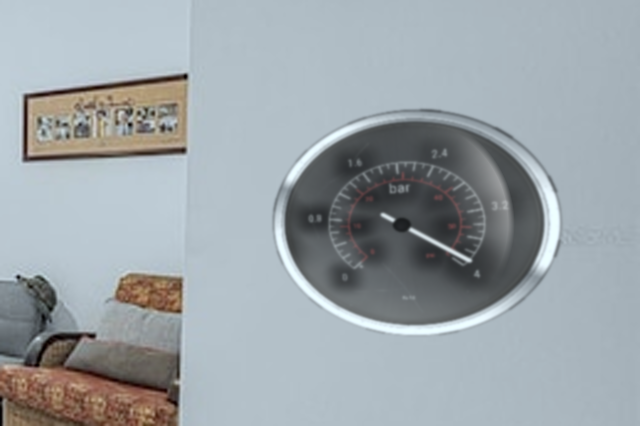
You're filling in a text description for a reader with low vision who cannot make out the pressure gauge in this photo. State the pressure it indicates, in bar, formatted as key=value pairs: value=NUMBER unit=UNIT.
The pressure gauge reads value=3.9 unit=bar
